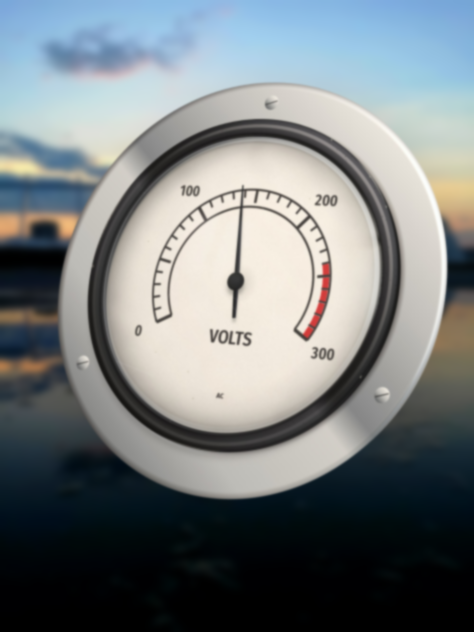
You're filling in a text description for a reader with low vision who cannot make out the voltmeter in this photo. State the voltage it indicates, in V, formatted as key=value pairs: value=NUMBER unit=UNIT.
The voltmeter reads value=140 unit=V
